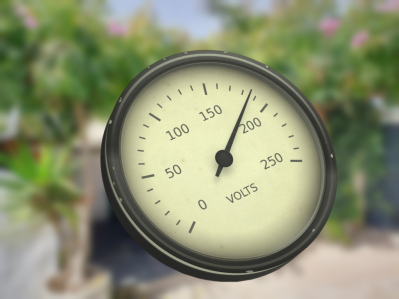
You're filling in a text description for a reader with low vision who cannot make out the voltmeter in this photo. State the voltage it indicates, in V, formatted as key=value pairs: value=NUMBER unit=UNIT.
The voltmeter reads value=185 unit=V
